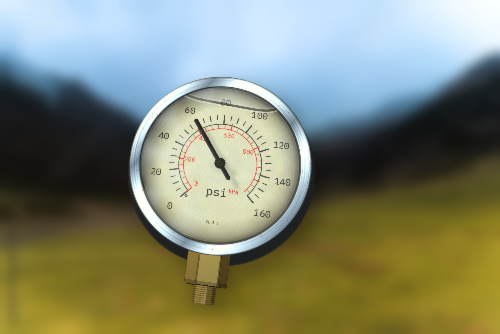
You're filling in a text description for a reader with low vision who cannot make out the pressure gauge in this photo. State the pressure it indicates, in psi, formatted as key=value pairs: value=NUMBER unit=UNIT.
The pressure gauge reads value=60 unit=psi
